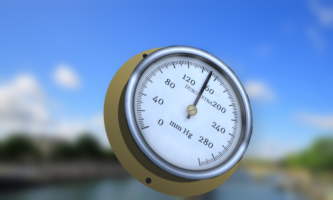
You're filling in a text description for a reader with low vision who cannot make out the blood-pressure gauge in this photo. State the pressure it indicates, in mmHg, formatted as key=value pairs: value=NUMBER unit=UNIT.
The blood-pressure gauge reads value=150 unit=mmHg
